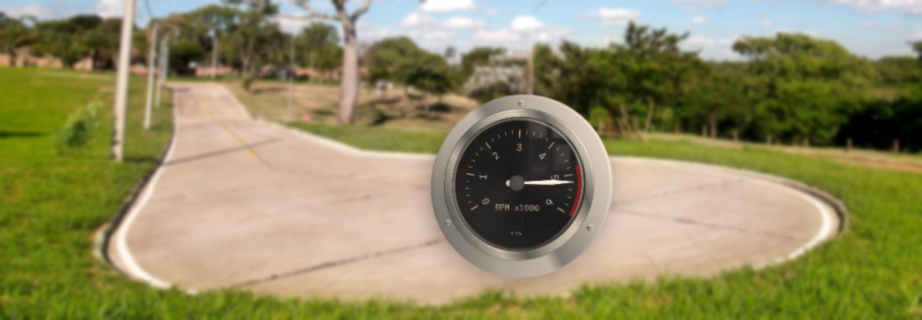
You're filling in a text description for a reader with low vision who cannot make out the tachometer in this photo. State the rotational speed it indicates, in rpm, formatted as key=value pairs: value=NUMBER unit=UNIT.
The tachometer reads value=5200 unit=rpm
